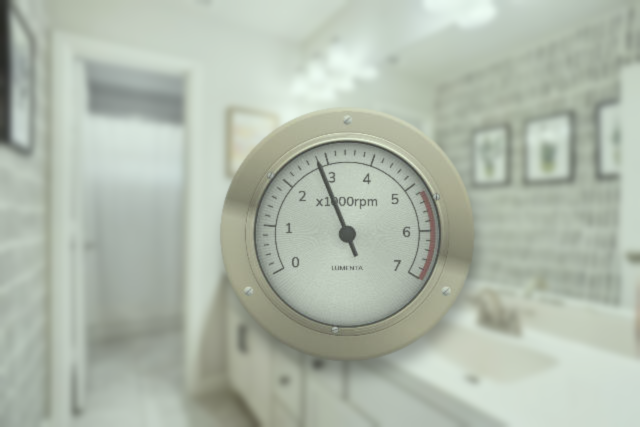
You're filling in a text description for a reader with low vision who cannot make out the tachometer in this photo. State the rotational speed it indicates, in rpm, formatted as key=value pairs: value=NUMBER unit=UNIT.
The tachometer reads value=2800 unit=rpm
